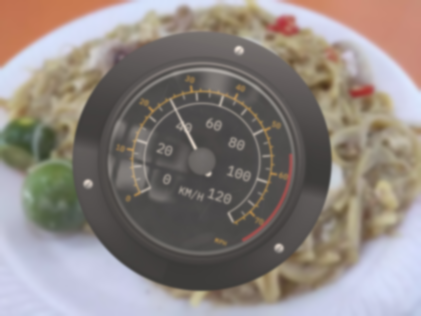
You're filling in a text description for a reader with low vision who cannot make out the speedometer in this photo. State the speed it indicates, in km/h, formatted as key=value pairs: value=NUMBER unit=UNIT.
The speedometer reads value=40 unit=km/h
